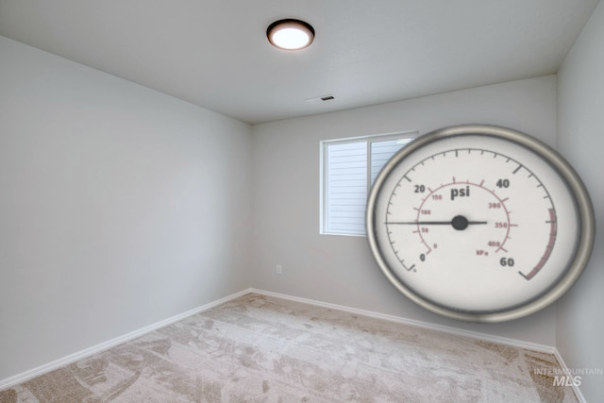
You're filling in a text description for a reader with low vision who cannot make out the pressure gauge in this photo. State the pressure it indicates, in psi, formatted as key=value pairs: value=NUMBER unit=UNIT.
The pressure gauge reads value=10 unit=psi
